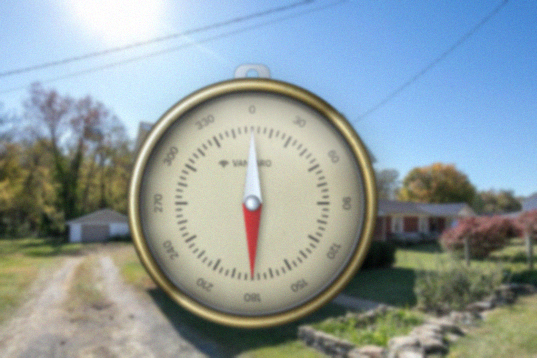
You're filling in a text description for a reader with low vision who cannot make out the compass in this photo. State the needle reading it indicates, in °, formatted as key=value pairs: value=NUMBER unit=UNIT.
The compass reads value=180 unit=°
